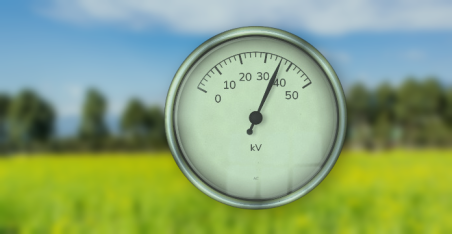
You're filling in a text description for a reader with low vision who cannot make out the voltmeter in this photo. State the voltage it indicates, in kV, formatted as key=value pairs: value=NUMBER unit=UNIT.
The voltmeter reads value=36 unit=kV
